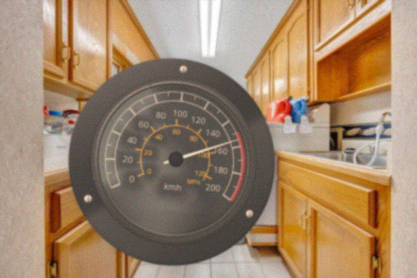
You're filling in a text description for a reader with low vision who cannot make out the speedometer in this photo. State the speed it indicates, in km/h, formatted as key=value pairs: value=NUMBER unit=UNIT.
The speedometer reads value=155 unit=km/h
